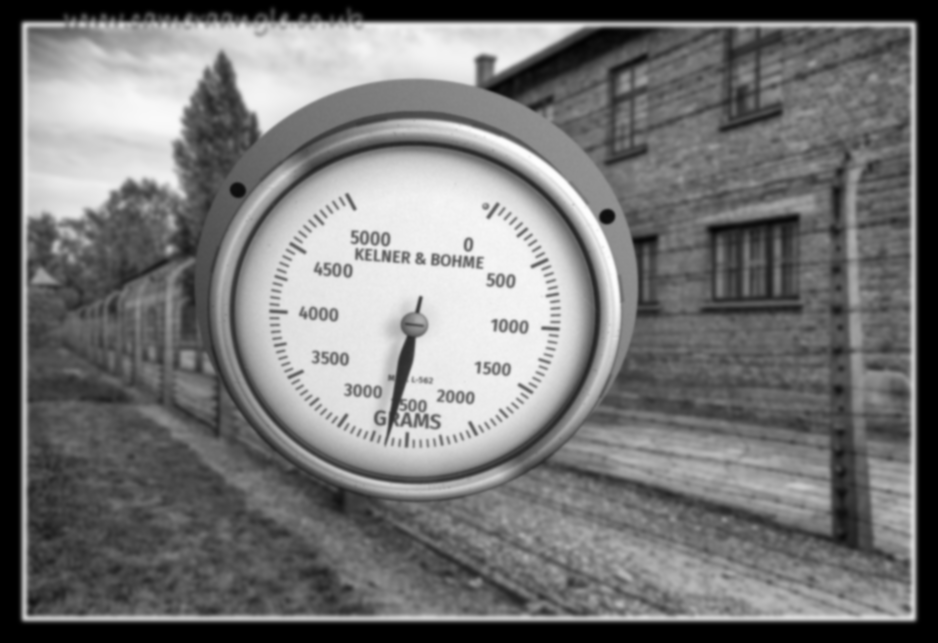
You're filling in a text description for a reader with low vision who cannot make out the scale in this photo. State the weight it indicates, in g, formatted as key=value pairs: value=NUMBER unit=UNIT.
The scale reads value=2650 unit=g
